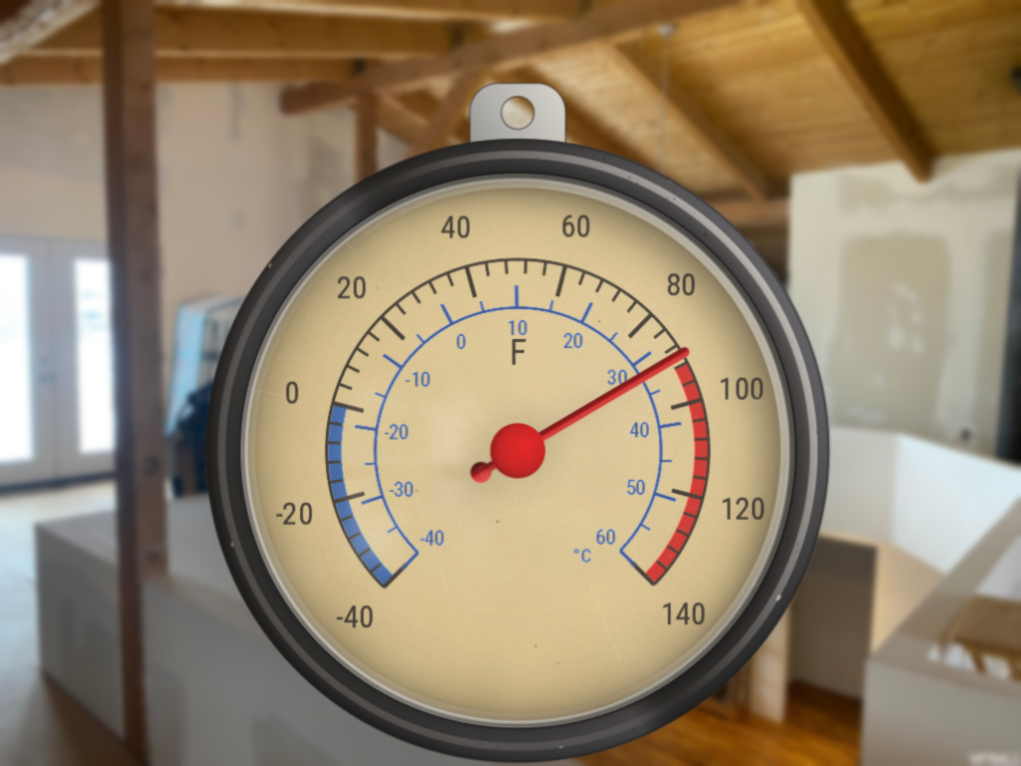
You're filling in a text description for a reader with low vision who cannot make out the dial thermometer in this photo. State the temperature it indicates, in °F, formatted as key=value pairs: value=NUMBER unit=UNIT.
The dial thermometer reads value=90 unit=°F
